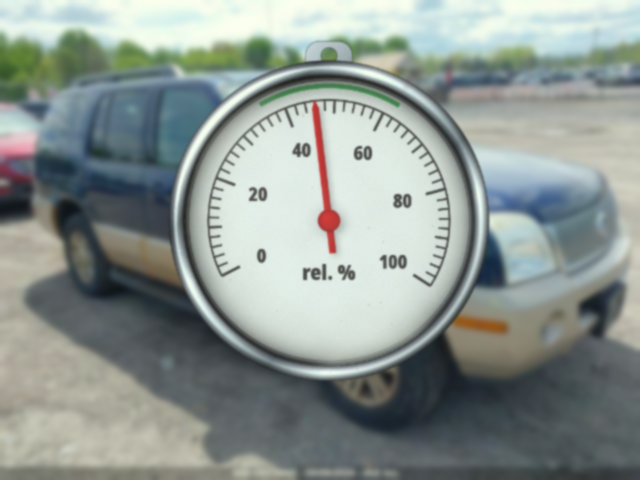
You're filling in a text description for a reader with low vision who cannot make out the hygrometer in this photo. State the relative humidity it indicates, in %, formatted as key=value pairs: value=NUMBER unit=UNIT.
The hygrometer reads value=46 unit=%
